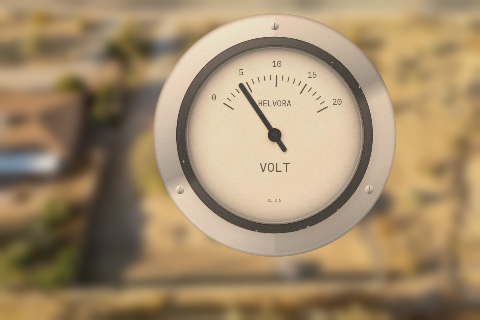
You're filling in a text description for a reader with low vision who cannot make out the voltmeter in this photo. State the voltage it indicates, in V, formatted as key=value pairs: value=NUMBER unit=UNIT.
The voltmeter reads value=4 unit=V
